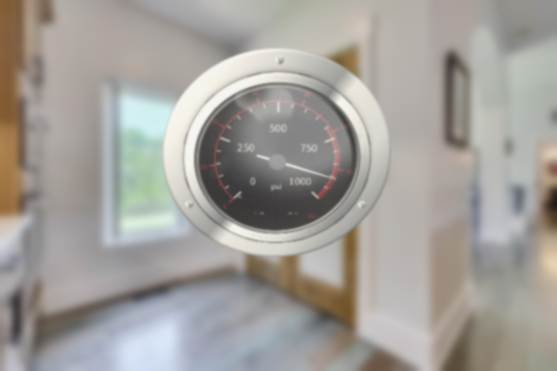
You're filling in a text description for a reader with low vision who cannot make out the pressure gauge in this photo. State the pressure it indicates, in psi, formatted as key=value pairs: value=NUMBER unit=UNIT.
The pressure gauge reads value=900 unit=psi
